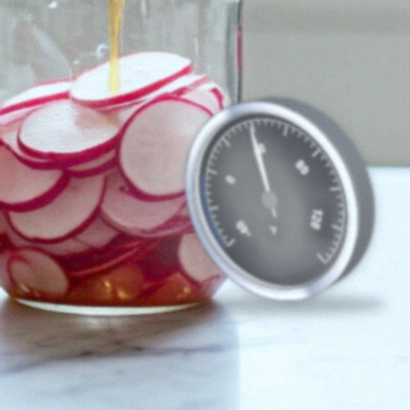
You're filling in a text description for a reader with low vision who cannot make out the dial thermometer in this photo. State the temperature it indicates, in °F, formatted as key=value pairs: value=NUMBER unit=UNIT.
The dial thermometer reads value=40 unit=°F
